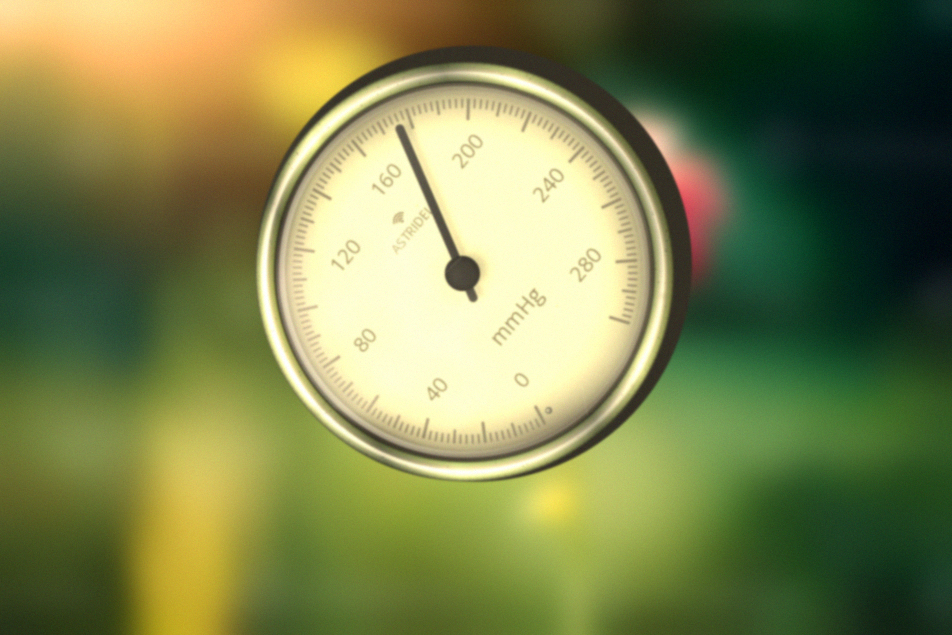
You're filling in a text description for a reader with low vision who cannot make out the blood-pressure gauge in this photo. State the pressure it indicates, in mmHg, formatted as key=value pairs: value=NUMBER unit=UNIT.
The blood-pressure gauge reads value=176 unit=mmHg
